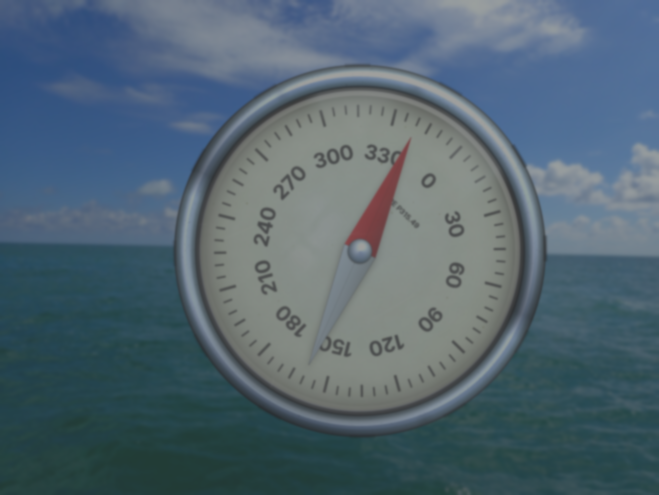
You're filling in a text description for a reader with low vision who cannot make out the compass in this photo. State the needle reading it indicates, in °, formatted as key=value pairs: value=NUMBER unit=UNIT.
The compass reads value=340 unit=°
